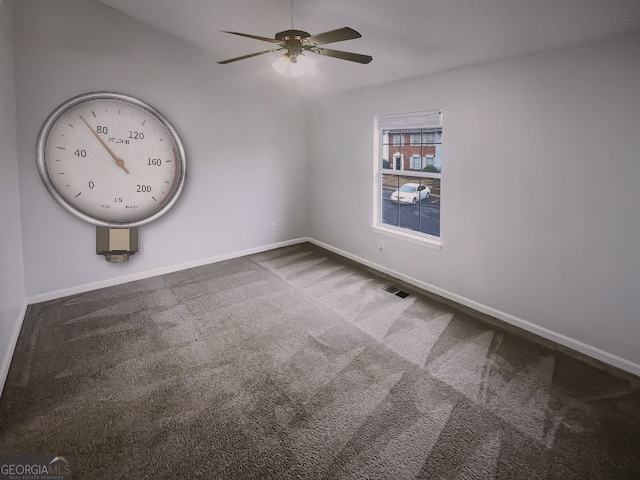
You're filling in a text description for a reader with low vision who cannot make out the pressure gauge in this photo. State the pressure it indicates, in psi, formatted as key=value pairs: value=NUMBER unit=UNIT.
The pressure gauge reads value=70 unit=psi
